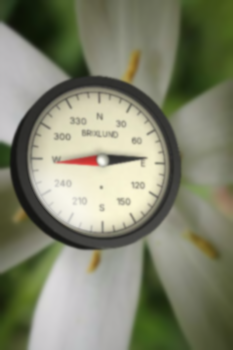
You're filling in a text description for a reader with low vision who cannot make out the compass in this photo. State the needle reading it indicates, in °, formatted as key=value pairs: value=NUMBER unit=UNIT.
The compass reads value=265 unit=°
